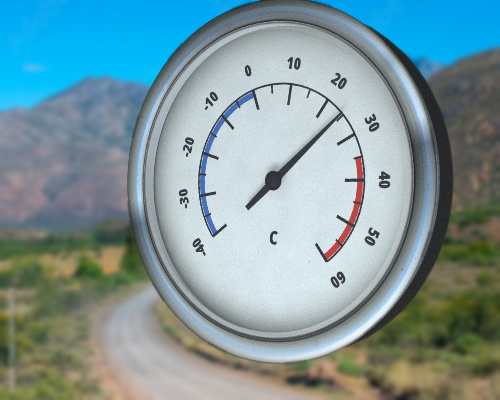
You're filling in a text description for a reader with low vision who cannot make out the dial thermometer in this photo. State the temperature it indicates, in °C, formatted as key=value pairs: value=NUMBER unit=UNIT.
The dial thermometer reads value=25 unit=°C
